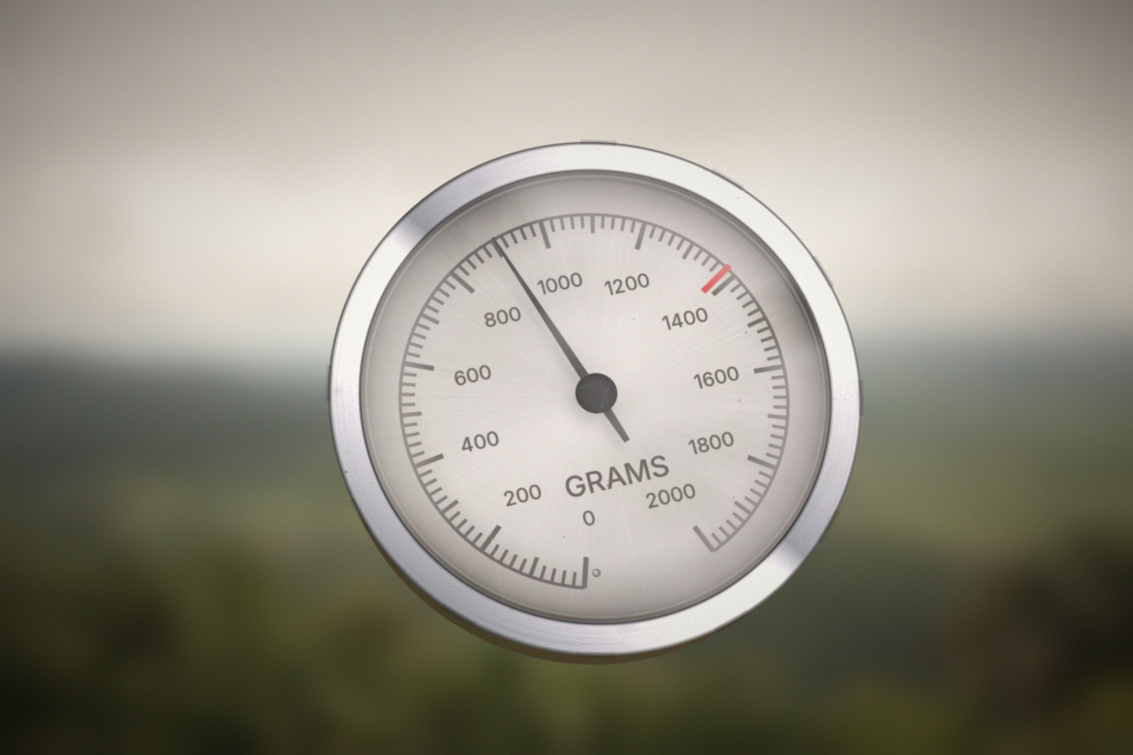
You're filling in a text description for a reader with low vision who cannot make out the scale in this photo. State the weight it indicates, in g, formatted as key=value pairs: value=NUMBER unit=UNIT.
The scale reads value=900 unit=g
